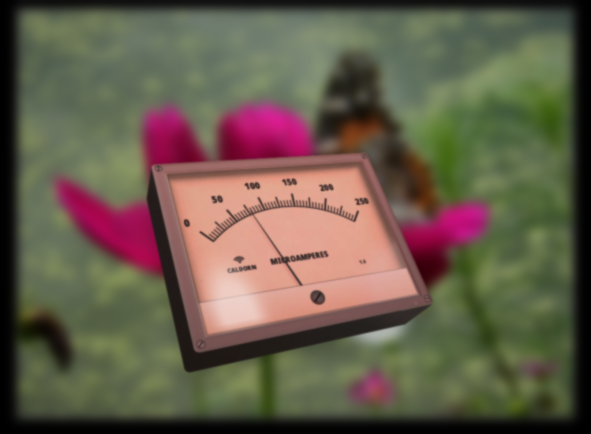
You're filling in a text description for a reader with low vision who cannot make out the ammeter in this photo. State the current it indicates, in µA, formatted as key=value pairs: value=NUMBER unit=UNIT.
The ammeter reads value=75 unit=µA
